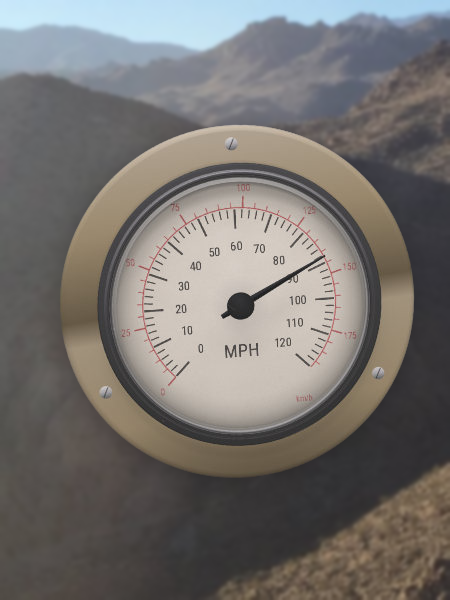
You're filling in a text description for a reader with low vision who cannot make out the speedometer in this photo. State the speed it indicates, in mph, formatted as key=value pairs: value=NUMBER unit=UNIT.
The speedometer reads value=88 unit=mph
